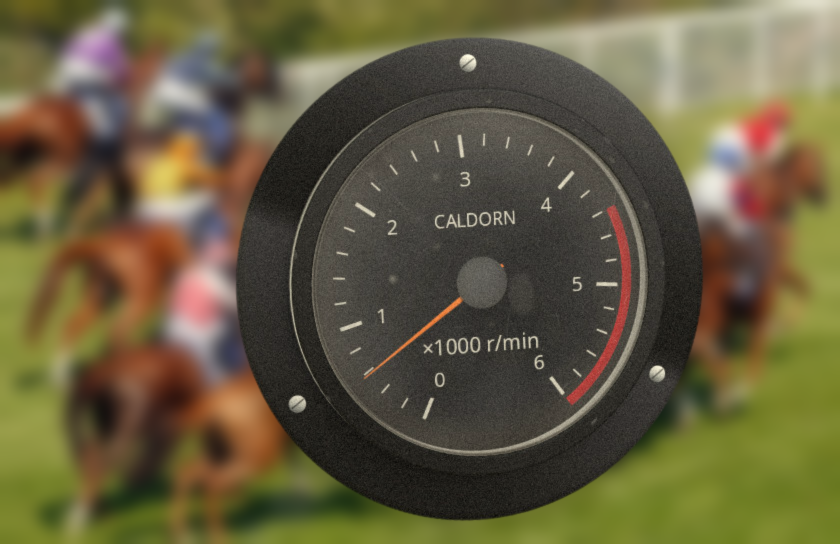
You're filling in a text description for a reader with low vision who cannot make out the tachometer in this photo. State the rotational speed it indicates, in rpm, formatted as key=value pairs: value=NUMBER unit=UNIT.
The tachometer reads value=600 unit=rpm
